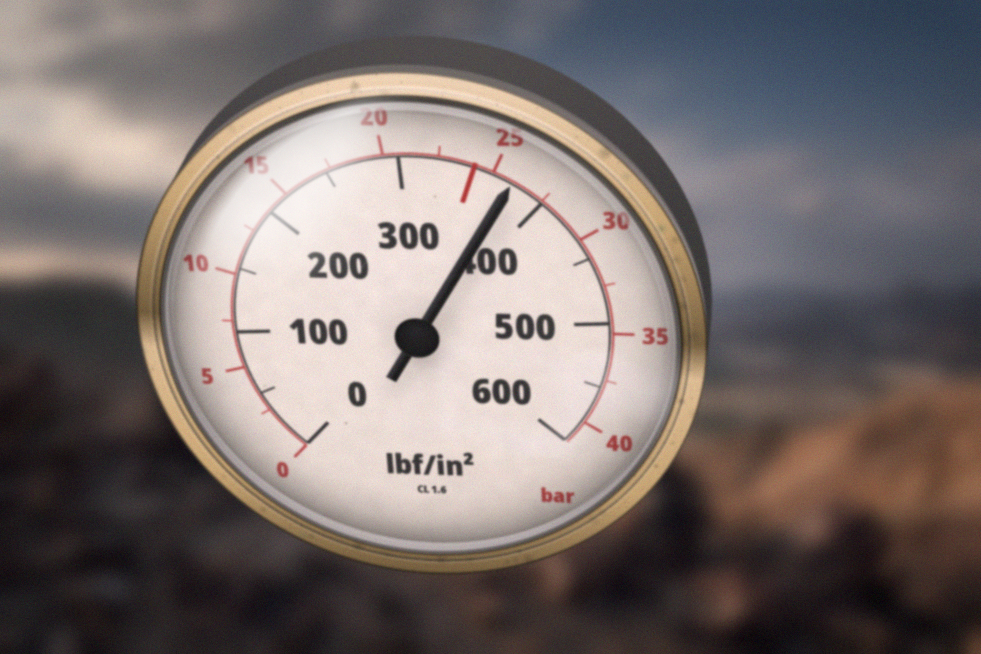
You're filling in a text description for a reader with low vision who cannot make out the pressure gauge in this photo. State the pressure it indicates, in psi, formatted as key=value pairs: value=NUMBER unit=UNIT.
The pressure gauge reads value=375 unit=psi
